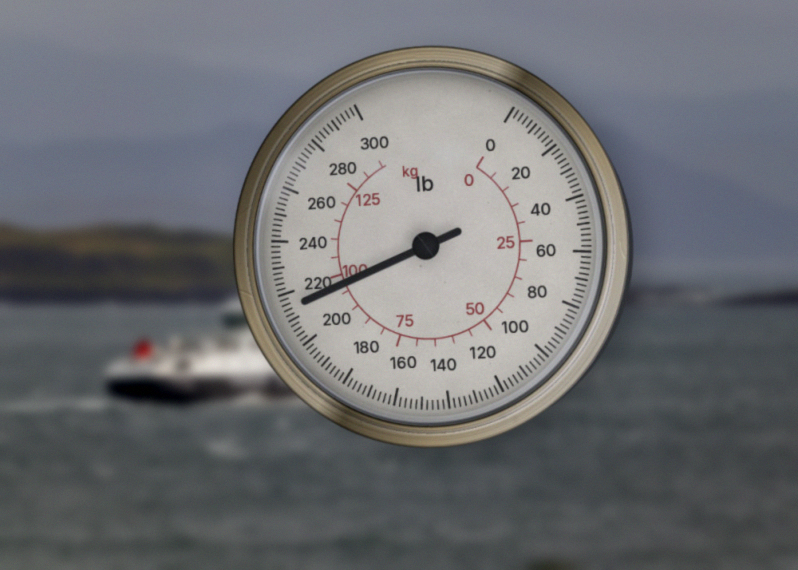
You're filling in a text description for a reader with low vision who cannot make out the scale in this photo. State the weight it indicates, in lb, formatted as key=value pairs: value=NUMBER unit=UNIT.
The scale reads value=214 unit=lb
